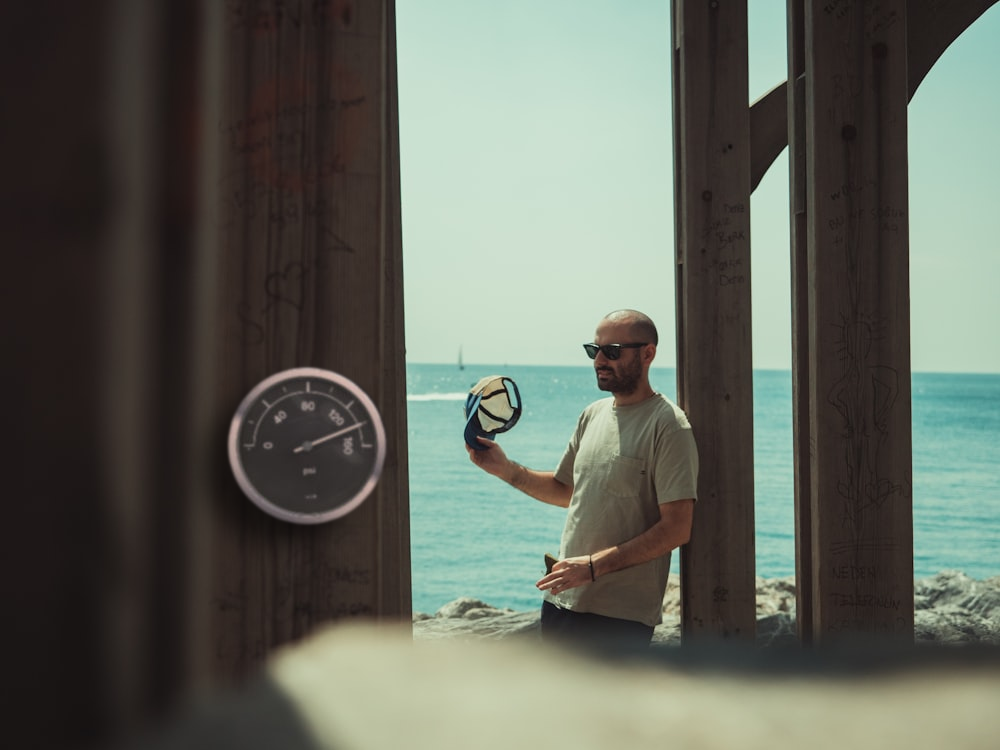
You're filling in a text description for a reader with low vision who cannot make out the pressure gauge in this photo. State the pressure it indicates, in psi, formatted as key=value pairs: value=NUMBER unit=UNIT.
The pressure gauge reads value=140 unit=psi
